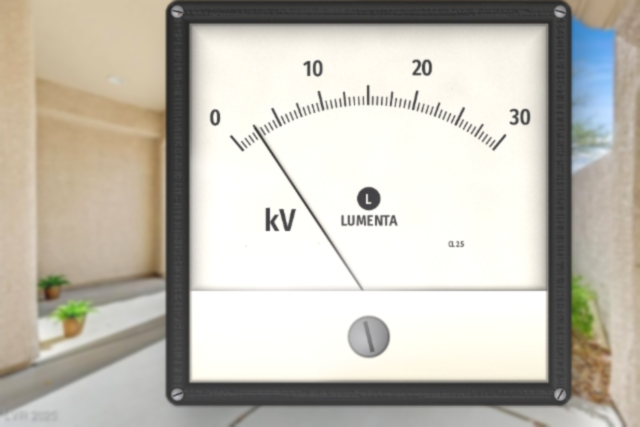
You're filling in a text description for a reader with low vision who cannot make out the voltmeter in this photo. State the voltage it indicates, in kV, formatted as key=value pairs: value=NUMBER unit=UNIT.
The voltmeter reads value=2.5 unit=kV
